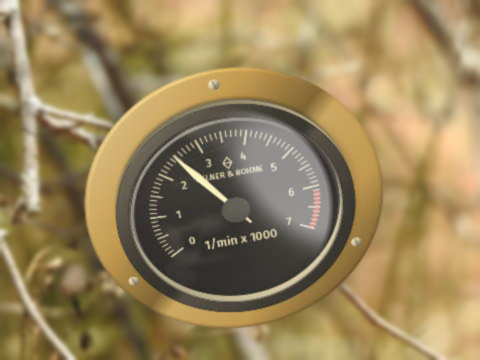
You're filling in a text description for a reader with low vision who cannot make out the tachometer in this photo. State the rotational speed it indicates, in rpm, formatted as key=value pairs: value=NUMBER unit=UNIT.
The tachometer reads value=2500 unit=rpm
